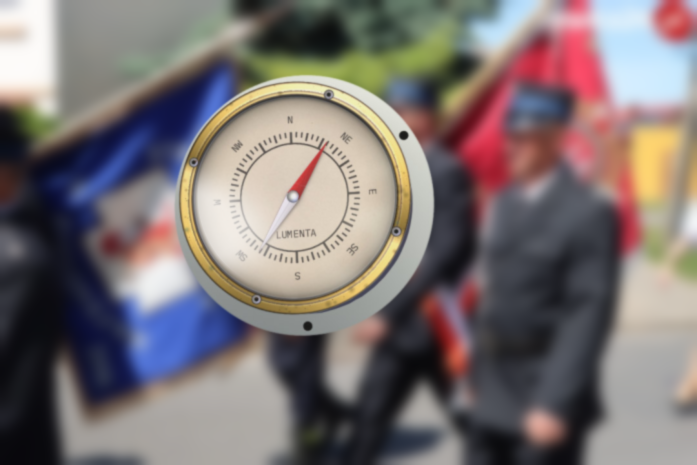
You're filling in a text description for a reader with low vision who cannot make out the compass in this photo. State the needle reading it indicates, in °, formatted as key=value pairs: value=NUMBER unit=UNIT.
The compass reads value=35 unit=°
